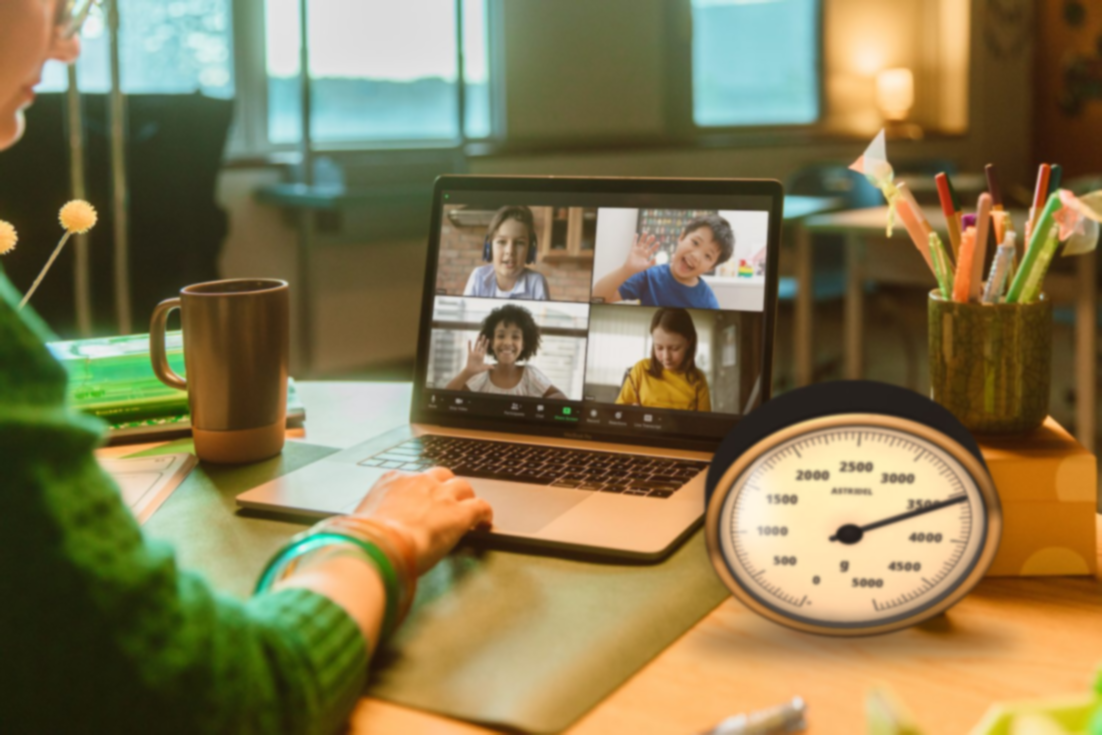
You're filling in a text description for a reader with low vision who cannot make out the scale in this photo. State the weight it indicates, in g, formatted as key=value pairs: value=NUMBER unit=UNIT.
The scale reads value=3500 unit=g
